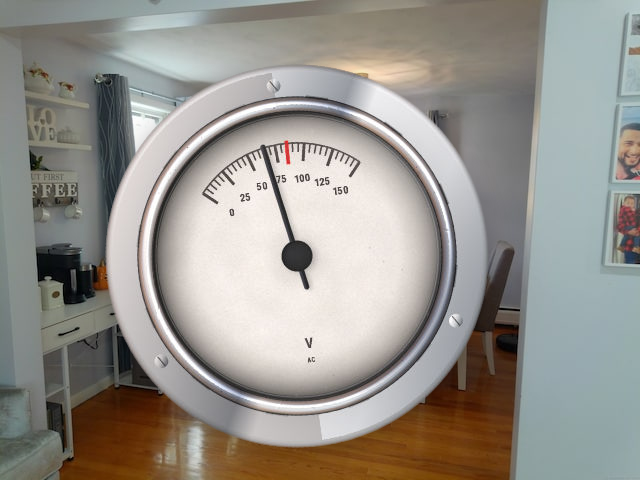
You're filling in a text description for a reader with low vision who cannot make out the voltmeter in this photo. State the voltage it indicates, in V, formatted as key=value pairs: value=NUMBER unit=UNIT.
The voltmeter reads value=65 unit=V
